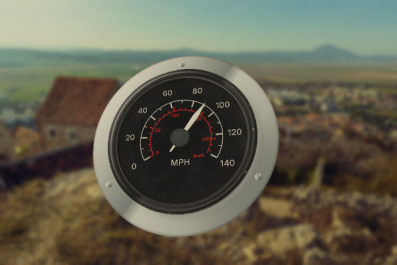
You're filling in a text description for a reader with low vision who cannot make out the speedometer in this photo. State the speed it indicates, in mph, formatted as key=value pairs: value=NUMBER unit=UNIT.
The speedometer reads value=90 unit=mph
